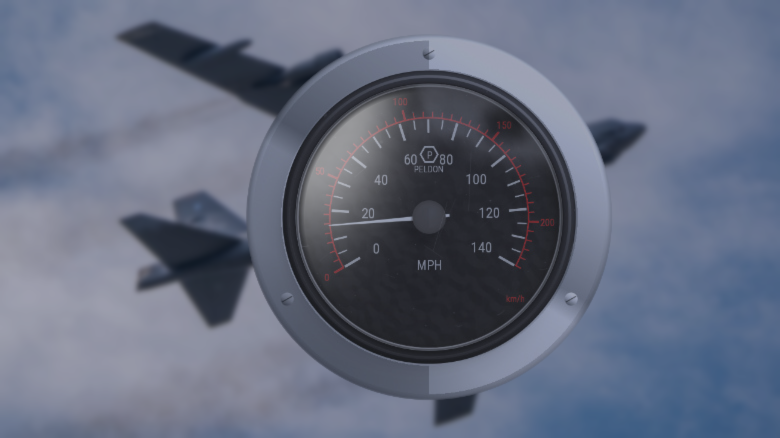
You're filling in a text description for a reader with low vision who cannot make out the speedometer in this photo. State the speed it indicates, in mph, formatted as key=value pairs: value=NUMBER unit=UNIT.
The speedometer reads value=15 unit=mph
